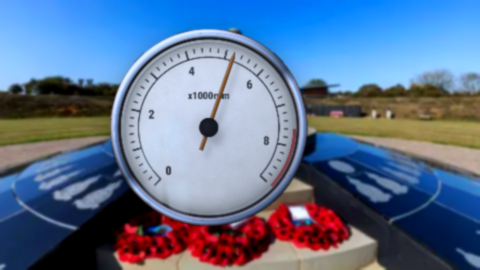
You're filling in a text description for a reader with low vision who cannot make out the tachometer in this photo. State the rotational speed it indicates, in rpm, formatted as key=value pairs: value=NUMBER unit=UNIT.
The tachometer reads value=5200 unit=rpm
